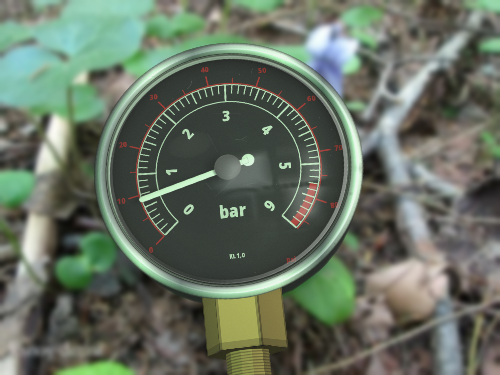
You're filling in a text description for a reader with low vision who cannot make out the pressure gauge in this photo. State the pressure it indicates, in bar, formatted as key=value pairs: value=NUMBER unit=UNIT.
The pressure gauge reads value=0.6 unit=bar
